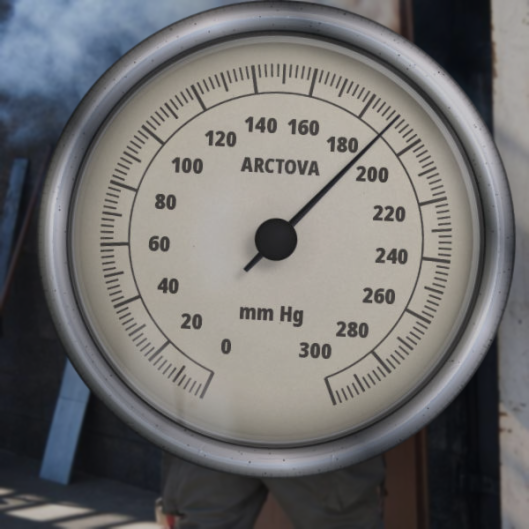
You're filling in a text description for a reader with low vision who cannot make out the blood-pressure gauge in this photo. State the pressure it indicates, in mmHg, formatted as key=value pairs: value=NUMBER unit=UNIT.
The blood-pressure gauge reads value=190 unit=mmHg
